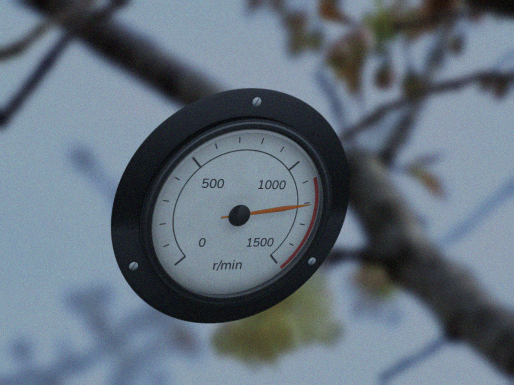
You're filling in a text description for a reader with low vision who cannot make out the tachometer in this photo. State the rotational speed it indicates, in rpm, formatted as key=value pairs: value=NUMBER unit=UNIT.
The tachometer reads value=1200 unit=rpm
